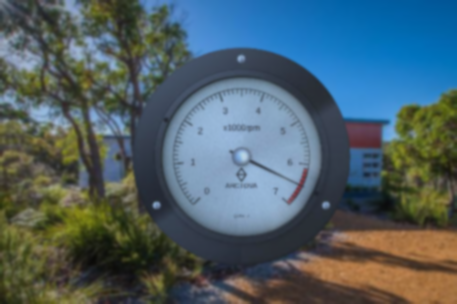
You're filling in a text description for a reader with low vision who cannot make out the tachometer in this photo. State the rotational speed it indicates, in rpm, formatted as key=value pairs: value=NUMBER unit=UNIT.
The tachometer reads value=6500 unit=rpm
